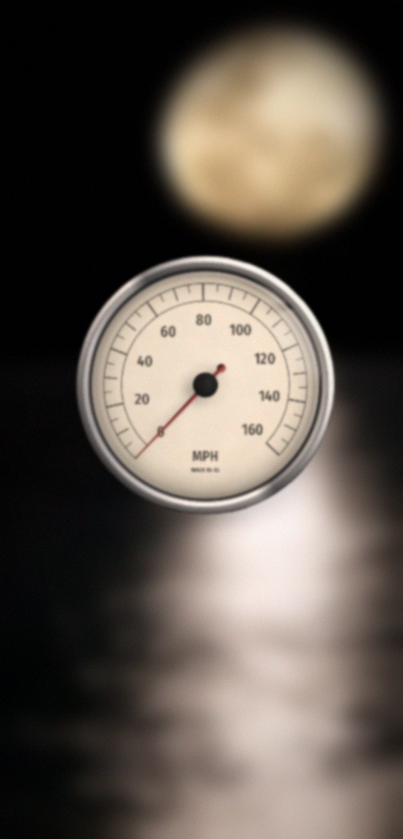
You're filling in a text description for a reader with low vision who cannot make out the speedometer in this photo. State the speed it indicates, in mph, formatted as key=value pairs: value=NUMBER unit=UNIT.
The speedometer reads value=0 unit=mph
